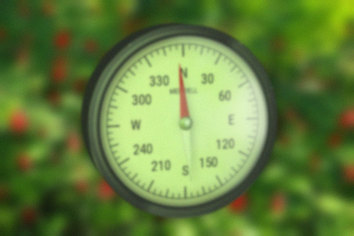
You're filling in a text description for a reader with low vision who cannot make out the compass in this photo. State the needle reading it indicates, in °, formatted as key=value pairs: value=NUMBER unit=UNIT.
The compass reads value=355 unit=°
